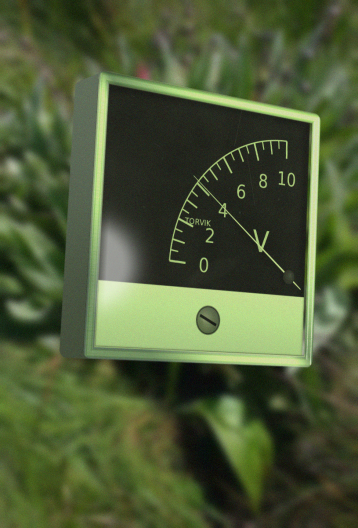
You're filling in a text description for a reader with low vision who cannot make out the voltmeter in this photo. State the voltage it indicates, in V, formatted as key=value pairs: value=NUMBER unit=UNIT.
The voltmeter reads value=4 unit=V
